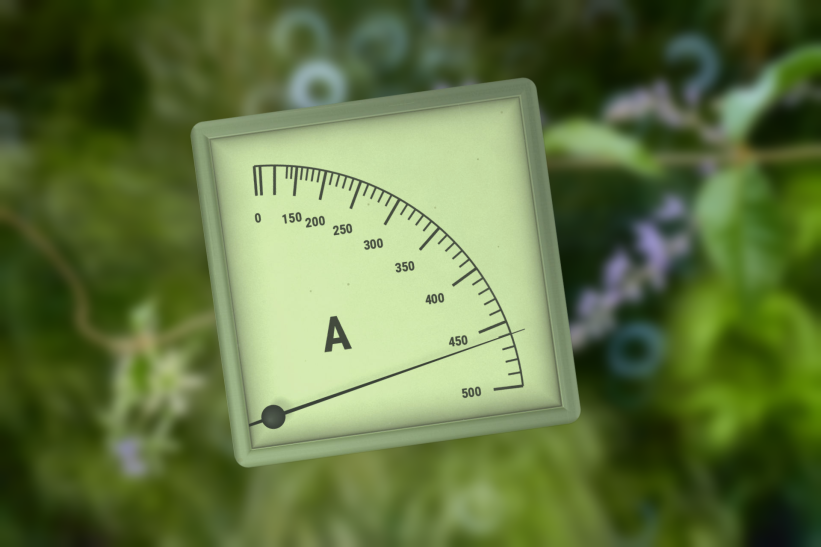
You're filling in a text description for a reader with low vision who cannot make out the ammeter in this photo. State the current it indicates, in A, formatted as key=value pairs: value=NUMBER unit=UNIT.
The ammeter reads value=460 unit=A
